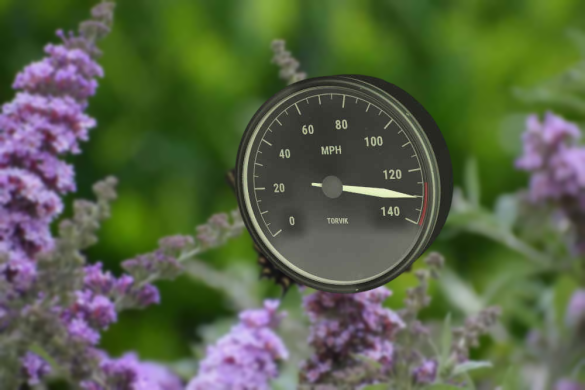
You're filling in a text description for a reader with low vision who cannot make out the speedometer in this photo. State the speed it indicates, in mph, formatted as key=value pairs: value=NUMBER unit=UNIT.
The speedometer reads value=130 unit=mph
